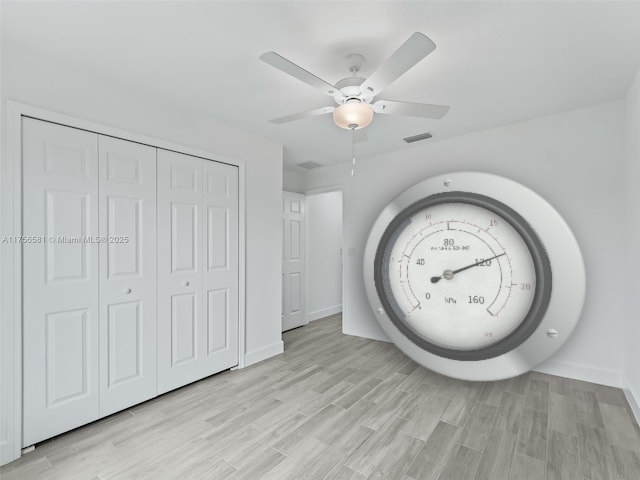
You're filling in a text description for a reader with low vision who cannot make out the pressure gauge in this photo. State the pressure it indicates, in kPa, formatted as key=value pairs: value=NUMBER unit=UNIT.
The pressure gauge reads value=120 unit=kPa
